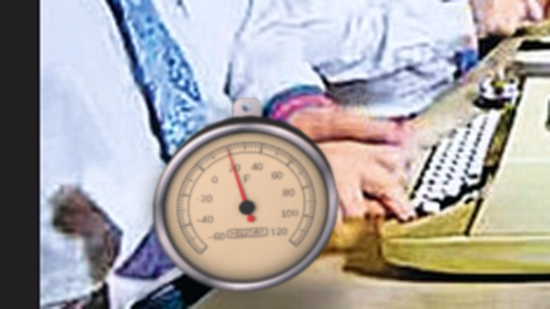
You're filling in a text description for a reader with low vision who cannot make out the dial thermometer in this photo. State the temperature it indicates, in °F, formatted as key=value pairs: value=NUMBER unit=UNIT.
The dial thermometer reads value=20 unit=°F
